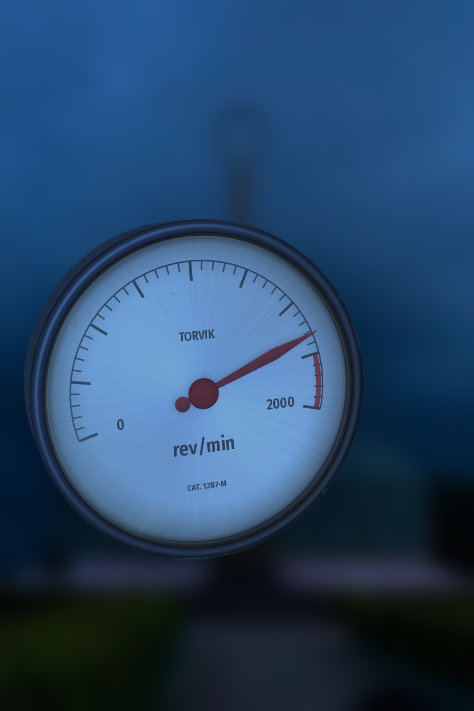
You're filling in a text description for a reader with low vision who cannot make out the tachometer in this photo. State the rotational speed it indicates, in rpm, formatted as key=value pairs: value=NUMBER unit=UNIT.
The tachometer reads value=1650 unit=rpm
